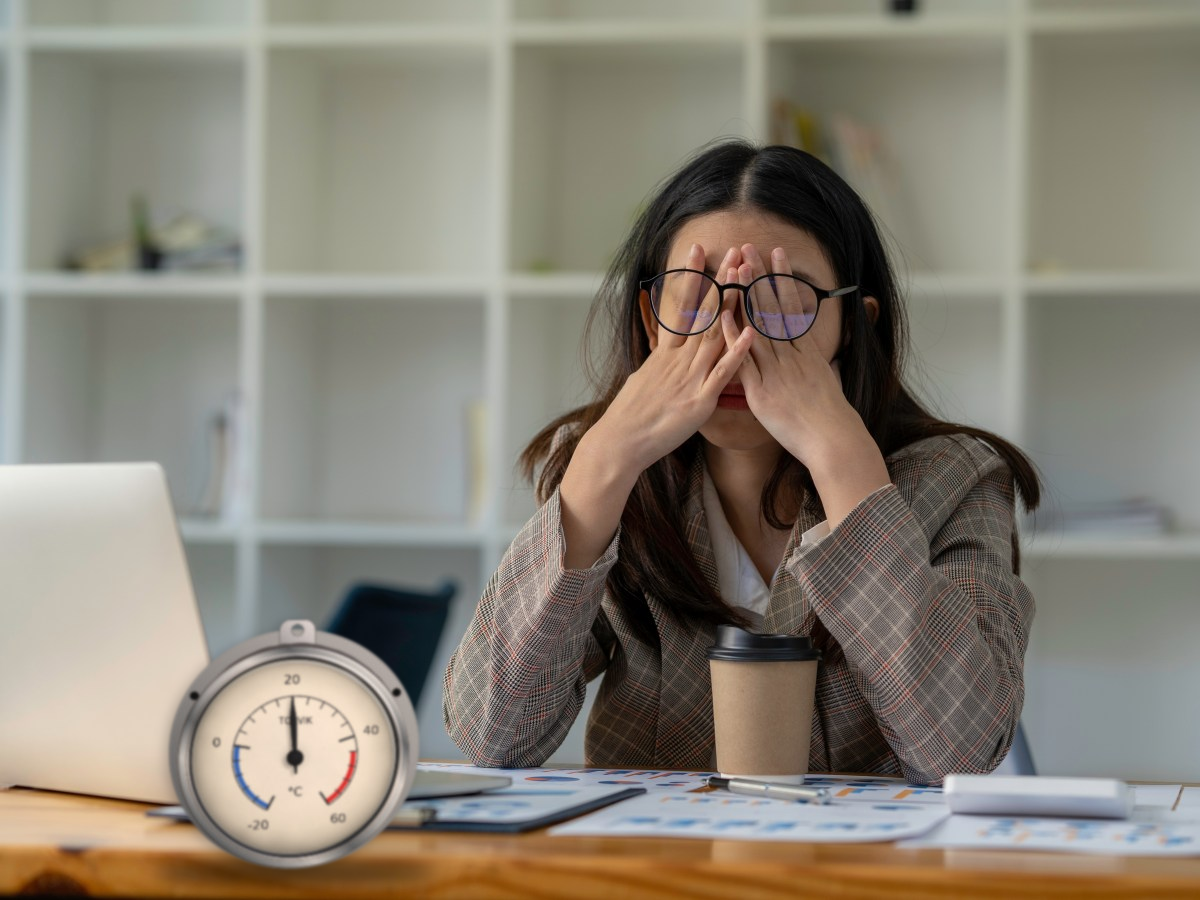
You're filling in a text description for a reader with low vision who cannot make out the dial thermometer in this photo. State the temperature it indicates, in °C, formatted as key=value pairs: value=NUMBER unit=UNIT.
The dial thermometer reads value=20 unit=°C
